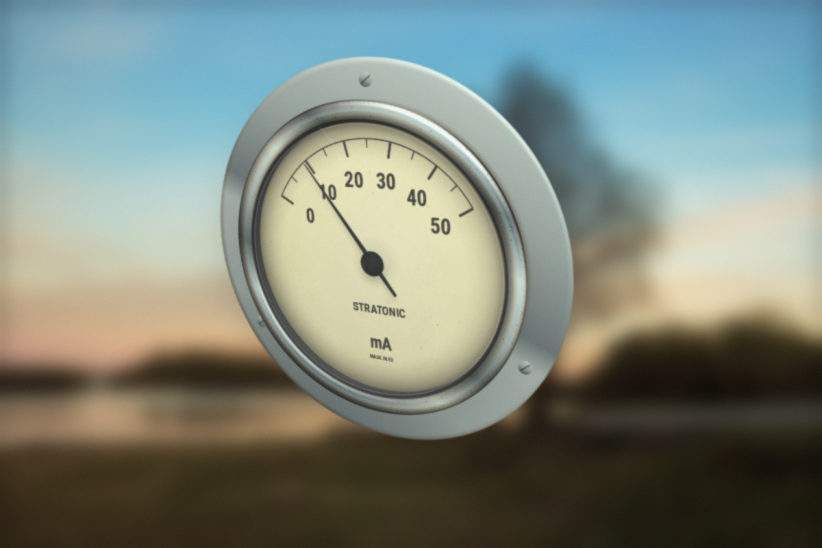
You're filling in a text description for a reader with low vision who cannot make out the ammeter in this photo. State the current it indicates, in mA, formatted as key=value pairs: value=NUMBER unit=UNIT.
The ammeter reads value=10 unit=mA
